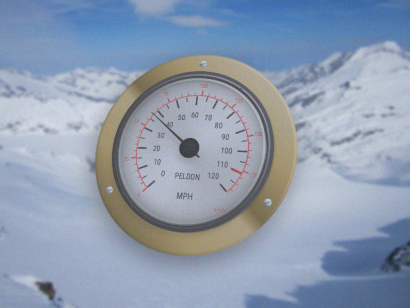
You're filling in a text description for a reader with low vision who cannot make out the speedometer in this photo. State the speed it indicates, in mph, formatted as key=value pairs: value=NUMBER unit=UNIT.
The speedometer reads value=37.5 unit=mph
